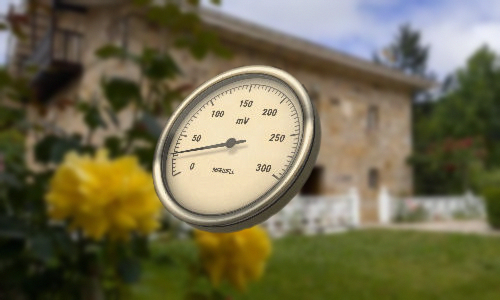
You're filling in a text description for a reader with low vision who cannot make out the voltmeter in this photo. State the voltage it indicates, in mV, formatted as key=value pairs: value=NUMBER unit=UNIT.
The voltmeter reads value=25 unit=mV
